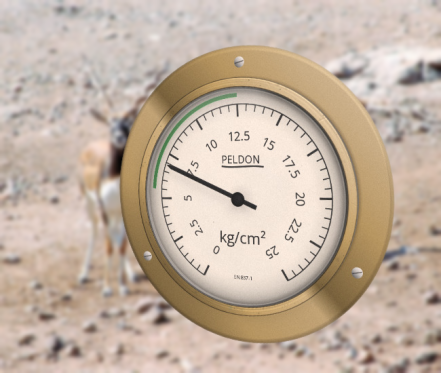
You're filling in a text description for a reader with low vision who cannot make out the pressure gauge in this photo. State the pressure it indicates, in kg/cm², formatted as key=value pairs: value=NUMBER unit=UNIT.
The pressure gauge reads value=7 unit=kg/cm²
